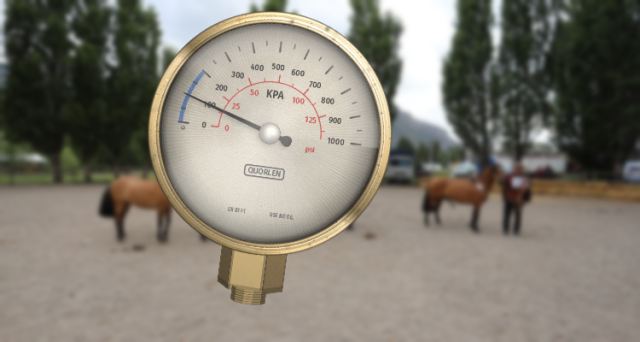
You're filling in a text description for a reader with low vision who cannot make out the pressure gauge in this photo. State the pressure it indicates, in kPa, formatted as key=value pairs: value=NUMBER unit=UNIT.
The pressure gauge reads value=100 unit=kPa
